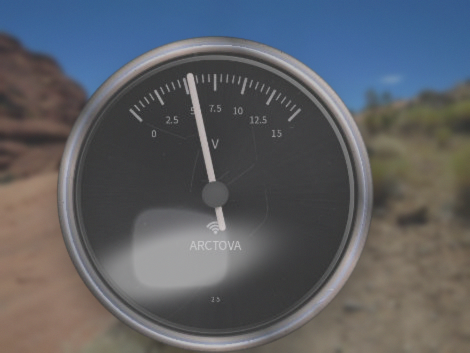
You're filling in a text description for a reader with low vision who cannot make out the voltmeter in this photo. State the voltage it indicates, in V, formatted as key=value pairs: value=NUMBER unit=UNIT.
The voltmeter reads value=5.5 unit=V
